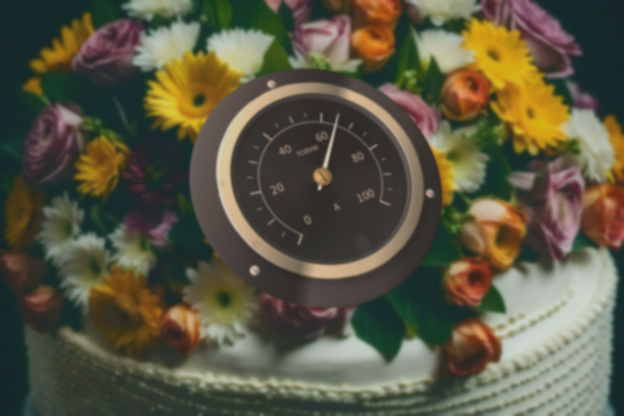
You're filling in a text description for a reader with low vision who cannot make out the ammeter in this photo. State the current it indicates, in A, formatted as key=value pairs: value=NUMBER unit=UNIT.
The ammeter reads value=65 unit=A
